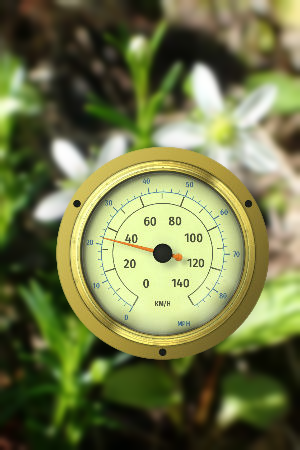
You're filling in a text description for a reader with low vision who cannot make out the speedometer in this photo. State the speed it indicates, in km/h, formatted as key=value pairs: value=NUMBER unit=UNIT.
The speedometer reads value=35 unit=km/h
